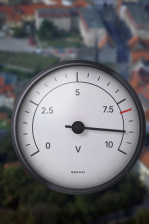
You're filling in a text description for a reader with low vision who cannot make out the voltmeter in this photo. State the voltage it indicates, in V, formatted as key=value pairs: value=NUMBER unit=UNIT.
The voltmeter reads value=9 unit=V
